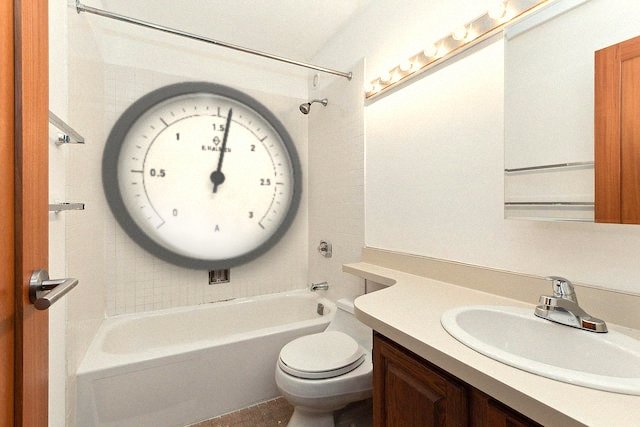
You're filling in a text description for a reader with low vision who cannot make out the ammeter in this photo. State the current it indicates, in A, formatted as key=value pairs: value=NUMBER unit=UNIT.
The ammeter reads value=1.6 unit=A
